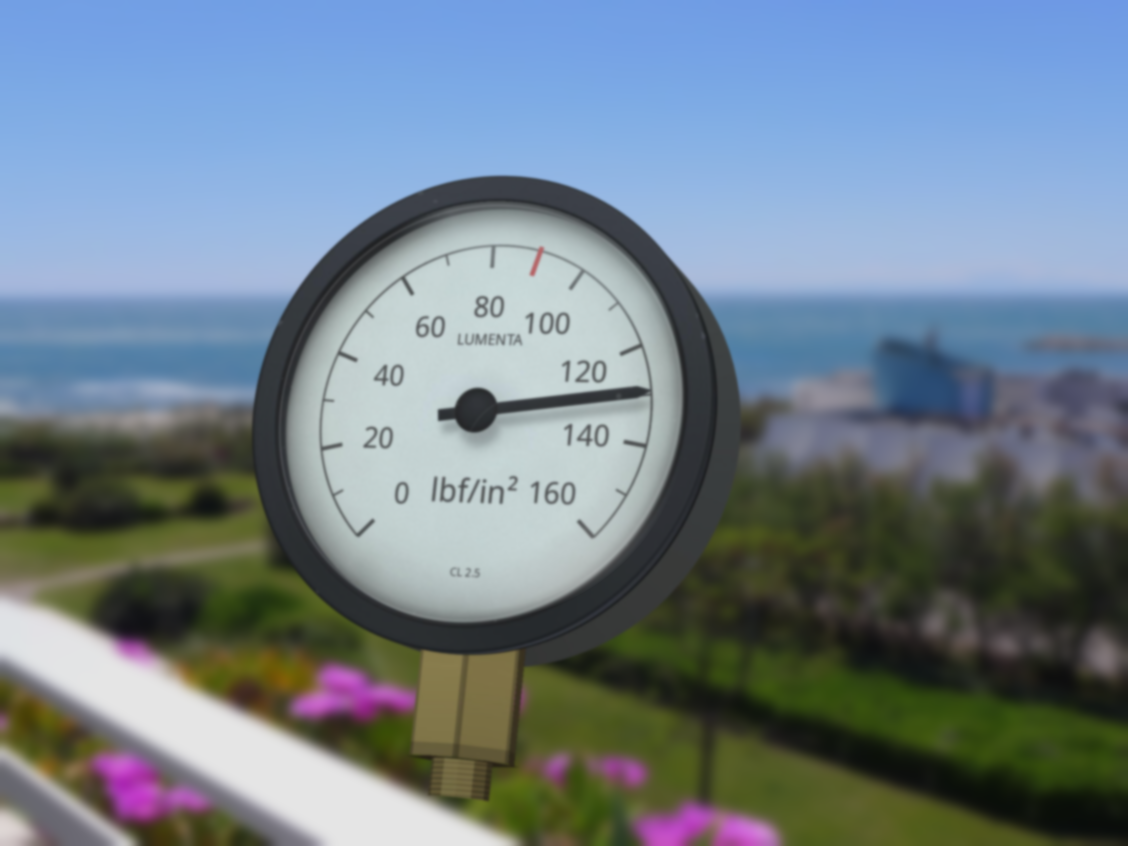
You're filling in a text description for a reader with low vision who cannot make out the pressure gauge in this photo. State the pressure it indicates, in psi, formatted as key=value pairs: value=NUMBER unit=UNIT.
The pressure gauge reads value=130 unit=psi
